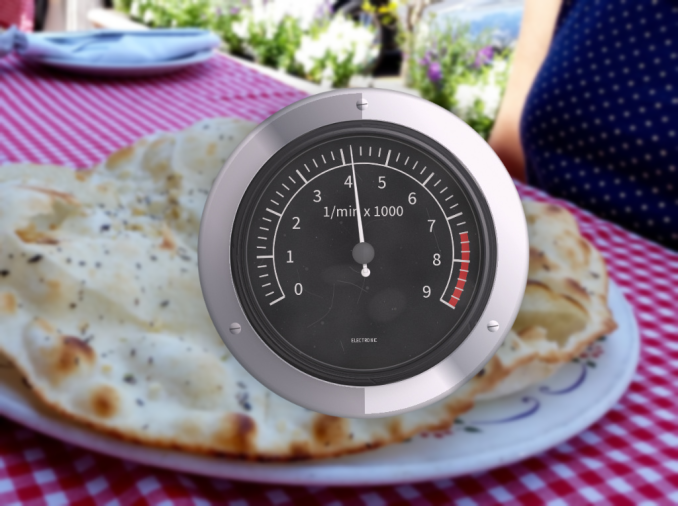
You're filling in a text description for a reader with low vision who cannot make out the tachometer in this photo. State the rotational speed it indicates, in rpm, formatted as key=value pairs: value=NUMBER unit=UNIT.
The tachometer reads value=4200 unit=rpm
